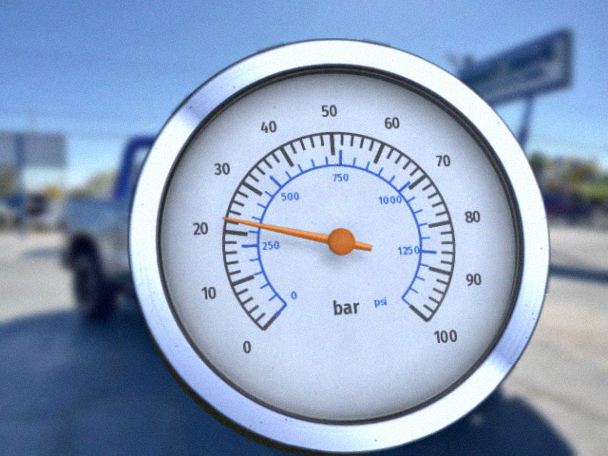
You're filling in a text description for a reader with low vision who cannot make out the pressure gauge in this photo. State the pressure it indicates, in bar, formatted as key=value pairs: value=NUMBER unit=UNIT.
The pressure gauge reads value=22 unit=bar
